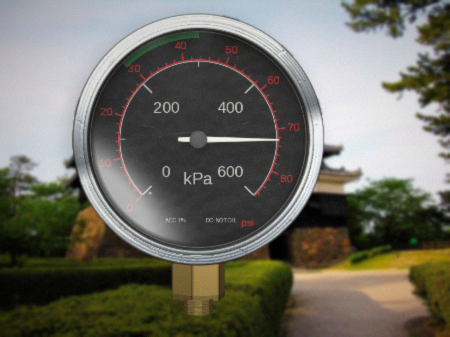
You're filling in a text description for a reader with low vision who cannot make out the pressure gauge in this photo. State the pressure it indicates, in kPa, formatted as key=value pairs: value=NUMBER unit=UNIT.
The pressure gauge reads value=500 unit=kPa
